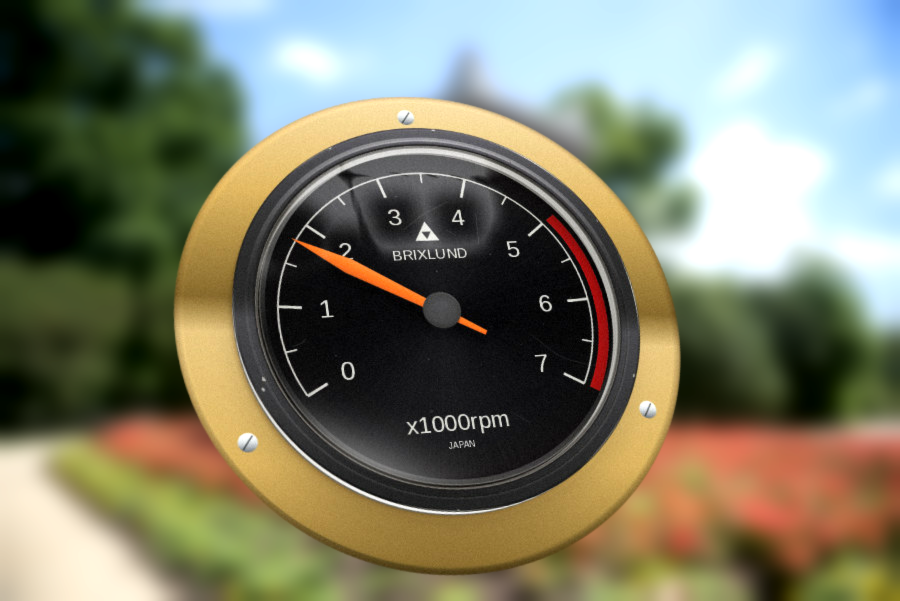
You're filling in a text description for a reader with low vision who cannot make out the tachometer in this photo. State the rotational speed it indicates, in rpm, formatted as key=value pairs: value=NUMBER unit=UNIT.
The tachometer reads value=1750 unit=rpm
